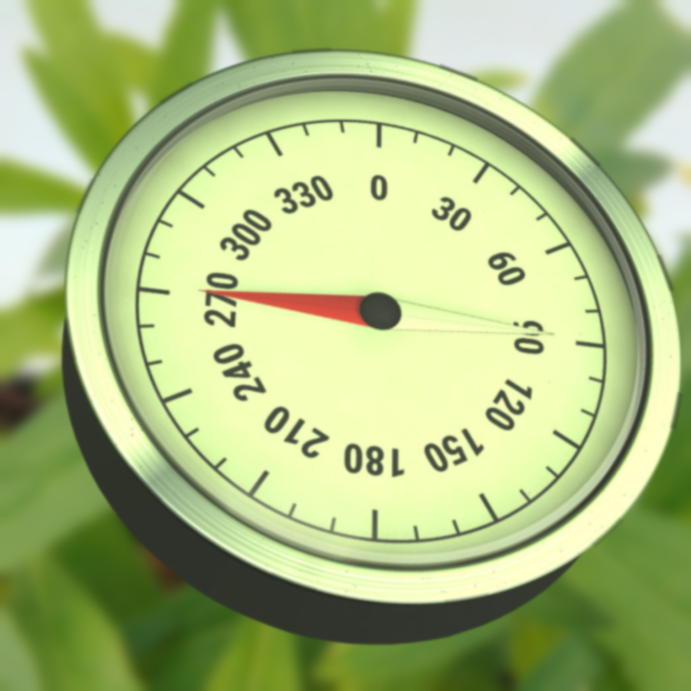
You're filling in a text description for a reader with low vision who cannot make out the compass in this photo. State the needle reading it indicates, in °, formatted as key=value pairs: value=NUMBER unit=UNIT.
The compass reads value=270 unit=°
